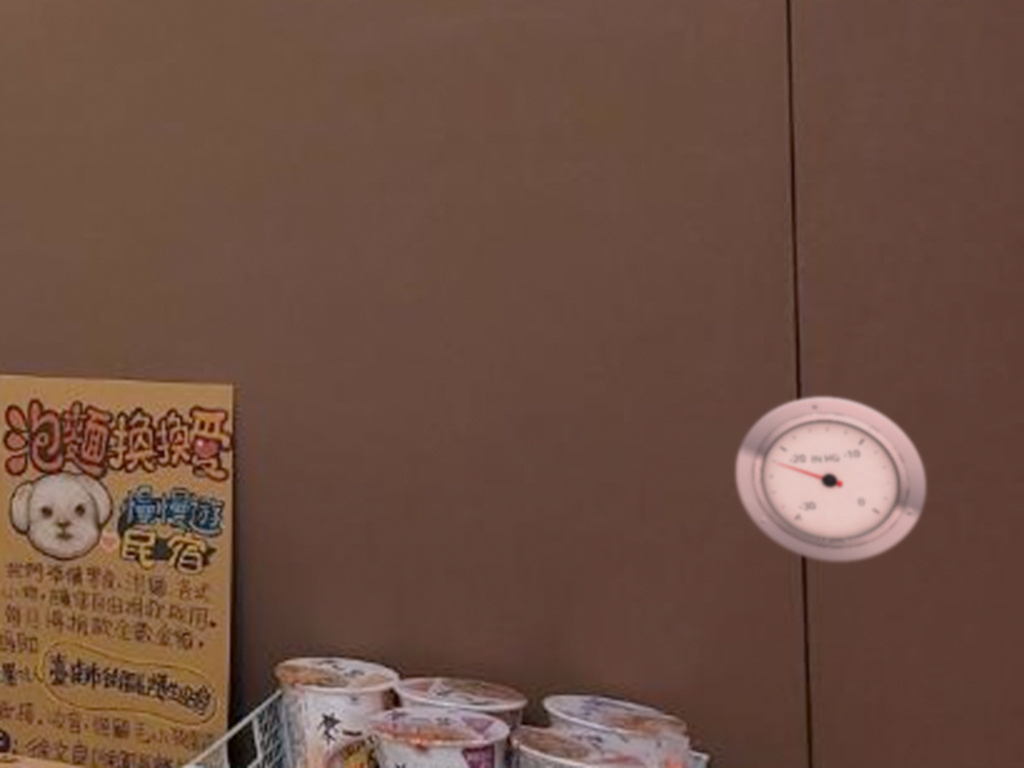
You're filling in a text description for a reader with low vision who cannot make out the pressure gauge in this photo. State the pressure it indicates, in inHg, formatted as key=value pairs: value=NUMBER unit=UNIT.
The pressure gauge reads value=-22 unit=inHg
